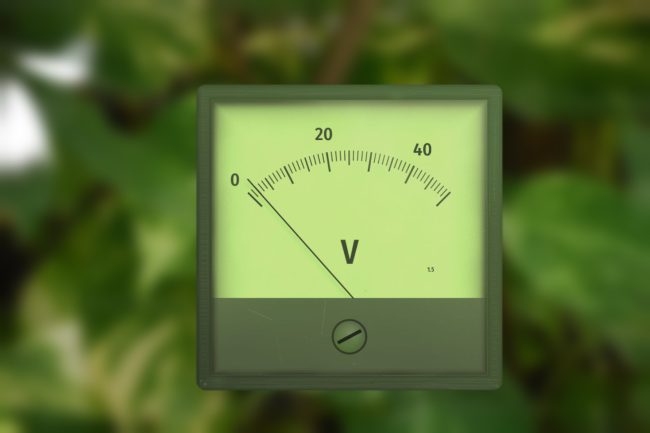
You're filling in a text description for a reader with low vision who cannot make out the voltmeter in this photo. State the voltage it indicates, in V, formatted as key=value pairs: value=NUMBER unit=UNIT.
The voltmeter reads value=2 unit=V
